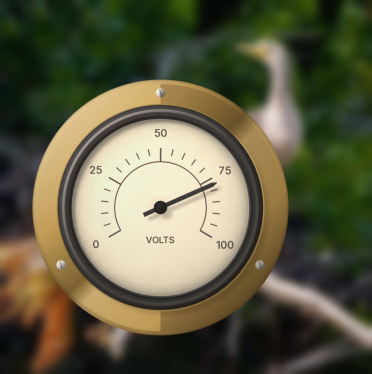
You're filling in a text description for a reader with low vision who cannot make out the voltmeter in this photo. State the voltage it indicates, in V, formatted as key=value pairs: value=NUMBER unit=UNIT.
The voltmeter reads value=77.5 unit=V
